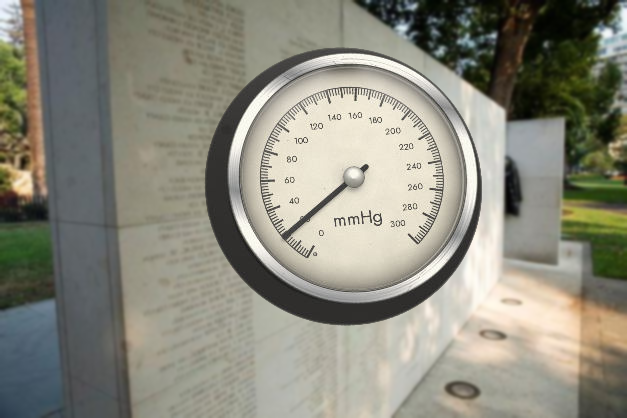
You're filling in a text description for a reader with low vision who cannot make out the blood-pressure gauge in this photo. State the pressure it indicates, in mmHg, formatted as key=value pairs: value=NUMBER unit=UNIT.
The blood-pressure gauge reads value=20 unit=mmHg
